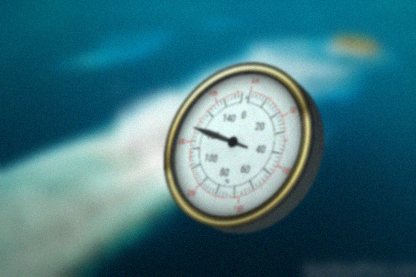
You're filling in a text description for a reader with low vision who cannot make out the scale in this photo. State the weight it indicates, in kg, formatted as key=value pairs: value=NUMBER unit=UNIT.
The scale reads value=120 unit=kg
